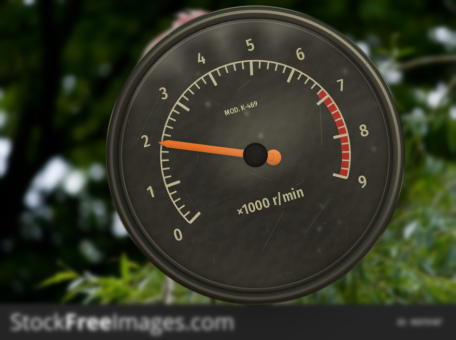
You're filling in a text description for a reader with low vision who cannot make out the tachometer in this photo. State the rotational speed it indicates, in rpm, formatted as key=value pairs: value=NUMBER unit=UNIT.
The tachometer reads value=2000 unit=rpm
